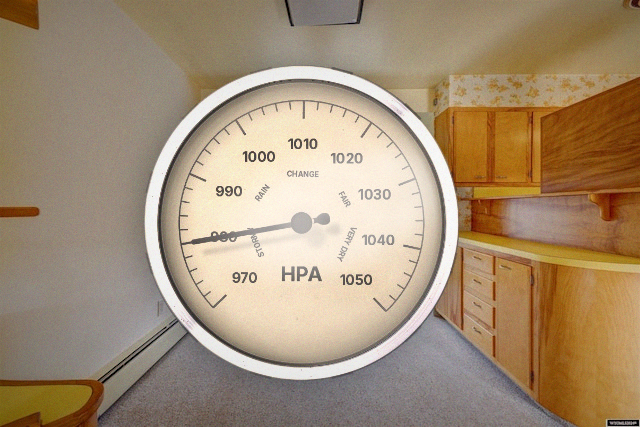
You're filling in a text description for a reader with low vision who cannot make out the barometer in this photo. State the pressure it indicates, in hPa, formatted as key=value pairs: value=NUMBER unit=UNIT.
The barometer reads value=980 unit=hPa
